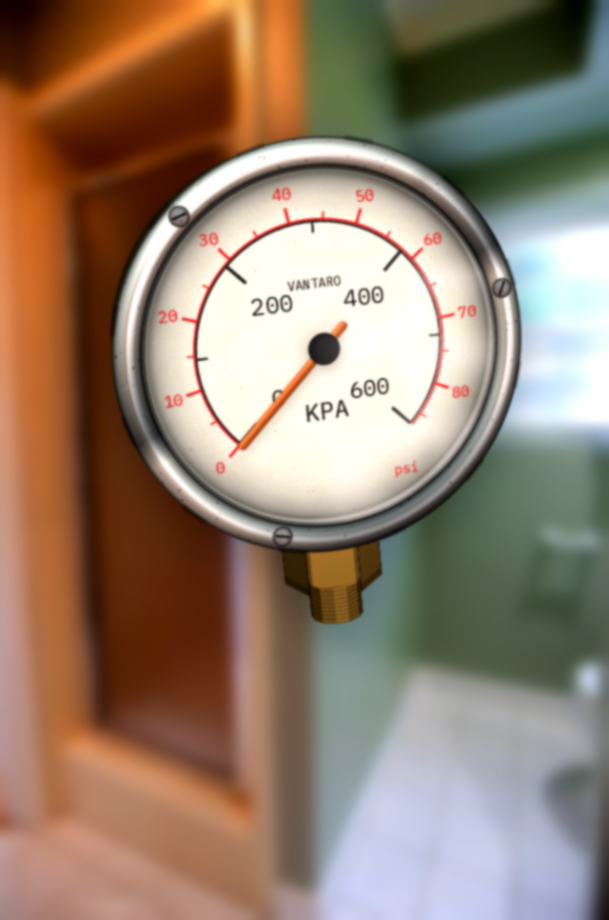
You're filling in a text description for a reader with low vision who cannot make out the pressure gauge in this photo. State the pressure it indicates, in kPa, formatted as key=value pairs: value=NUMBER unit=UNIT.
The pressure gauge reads value=0 unit=kPa
